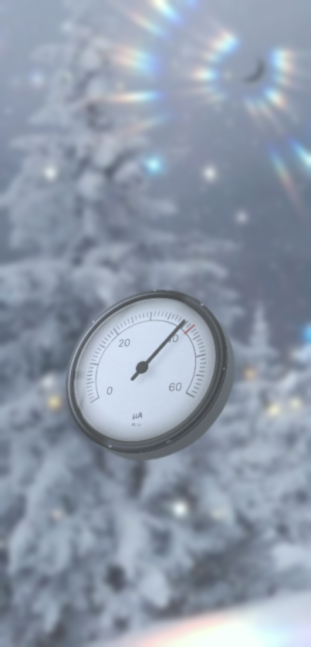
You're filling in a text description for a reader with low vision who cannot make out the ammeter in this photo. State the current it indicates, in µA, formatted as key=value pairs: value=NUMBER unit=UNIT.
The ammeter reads value=40 unit=µA
